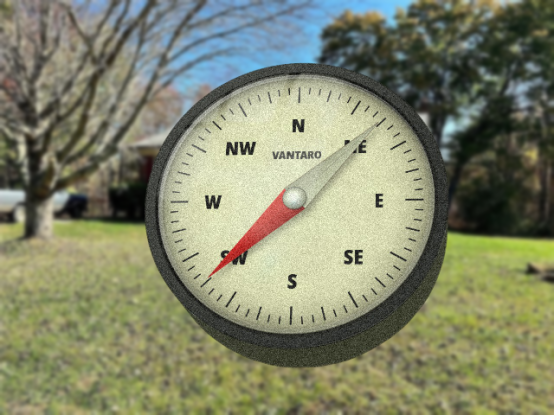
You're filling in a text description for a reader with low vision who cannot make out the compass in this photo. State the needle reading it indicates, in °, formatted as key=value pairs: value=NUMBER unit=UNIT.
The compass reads value=225 unit=°
